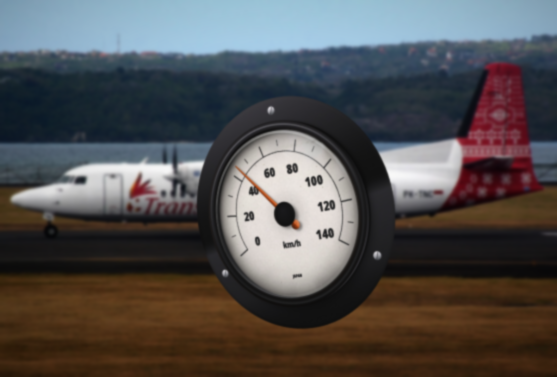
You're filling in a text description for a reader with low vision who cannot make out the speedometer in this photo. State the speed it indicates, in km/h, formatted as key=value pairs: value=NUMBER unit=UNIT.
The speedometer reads value=45 unit=km/h
